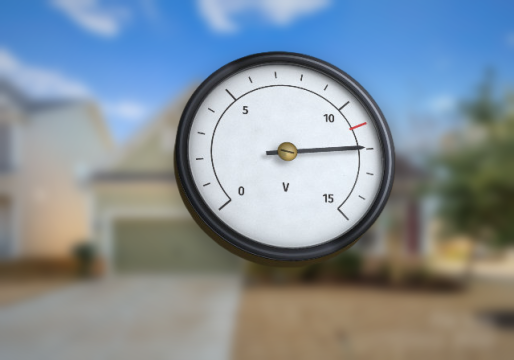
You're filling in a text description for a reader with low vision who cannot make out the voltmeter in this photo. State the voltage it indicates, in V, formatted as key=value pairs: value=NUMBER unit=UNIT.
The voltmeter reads value=12 unit=V
